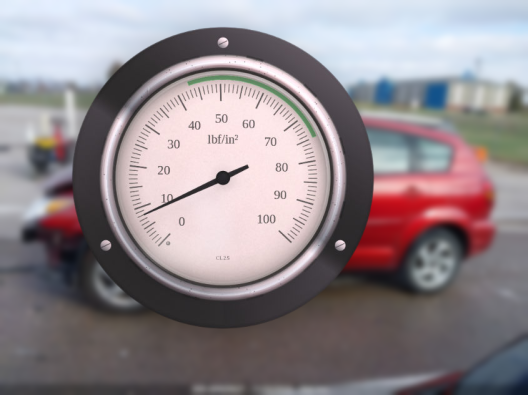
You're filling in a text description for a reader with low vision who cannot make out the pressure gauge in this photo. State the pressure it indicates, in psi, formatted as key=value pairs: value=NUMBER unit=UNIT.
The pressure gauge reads value=8 unit=psi
